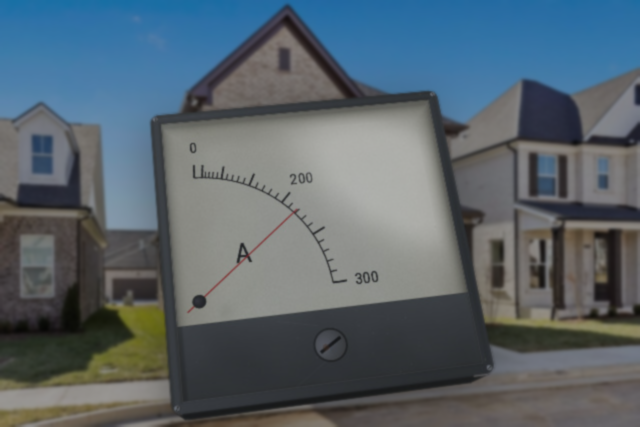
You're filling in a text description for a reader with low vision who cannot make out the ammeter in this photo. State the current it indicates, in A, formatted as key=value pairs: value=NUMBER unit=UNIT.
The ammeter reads value=220 unit=A
